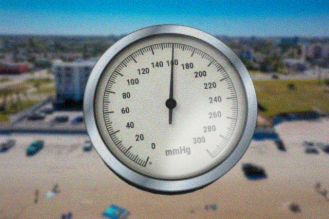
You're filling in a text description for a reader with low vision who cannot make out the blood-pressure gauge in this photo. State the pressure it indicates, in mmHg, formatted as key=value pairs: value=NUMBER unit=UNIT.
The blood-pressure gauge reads value=160 unit=mmHg
